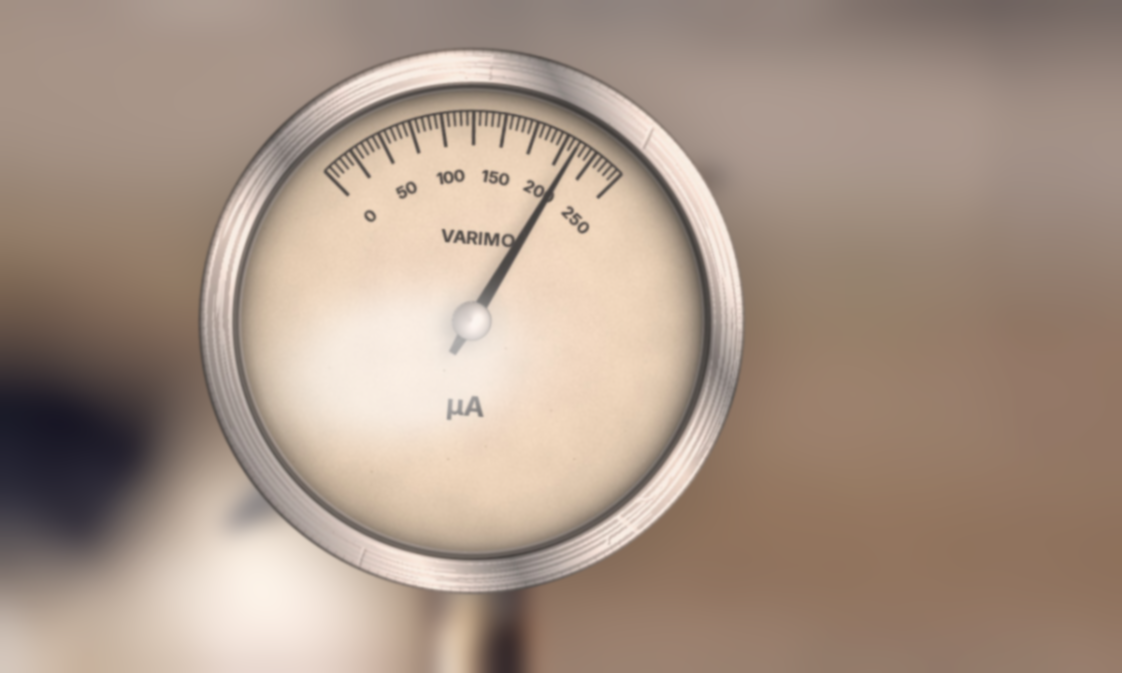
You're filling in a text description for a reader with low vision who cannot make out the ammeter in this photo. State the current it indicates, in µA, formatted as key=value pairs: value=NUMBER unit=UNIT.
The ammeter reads value=210 unit=µA
